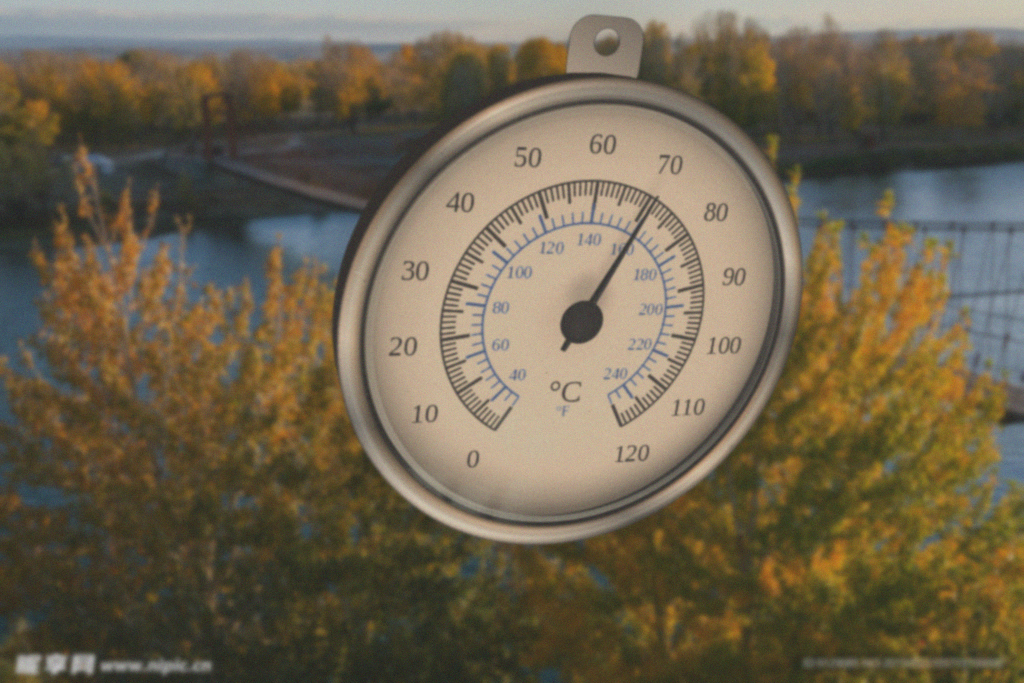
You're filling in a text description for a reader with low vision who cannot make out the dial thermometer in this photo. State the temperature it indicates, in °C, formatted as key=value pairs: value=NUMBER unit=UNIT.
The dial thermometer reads value=70 unit=°C
